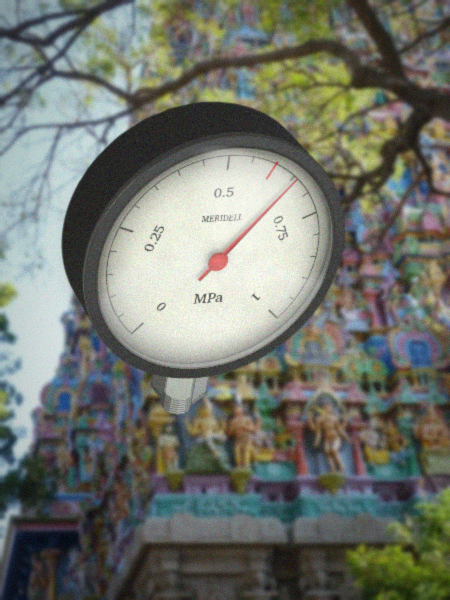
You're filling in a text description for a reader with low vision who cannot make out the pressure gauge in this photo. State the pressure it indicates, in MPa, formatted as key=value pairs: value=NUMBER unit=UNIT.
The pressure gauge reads value=0.65 unit=MPa
